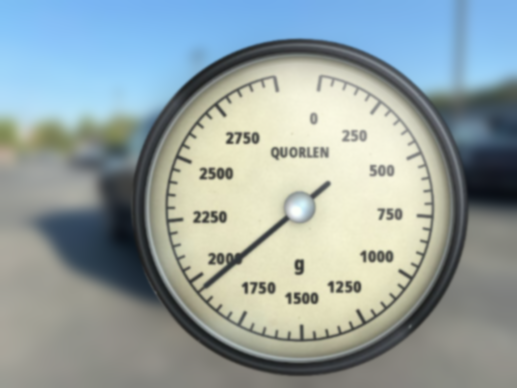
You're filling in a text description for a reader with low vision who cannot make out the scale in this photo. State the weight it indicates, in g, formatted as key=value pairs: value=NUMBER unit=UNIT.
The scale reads value=1950 unit=g
